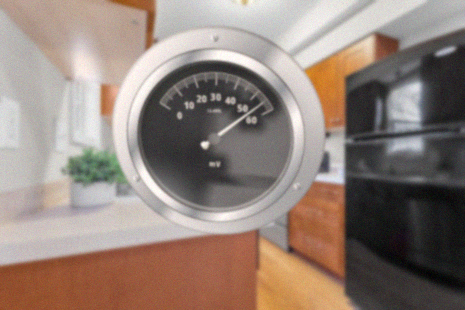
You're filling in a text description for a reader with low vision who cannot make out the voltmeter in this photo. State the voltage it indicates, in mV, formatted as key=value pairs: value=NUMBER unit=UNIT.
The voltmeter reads value=55 unit=mV
